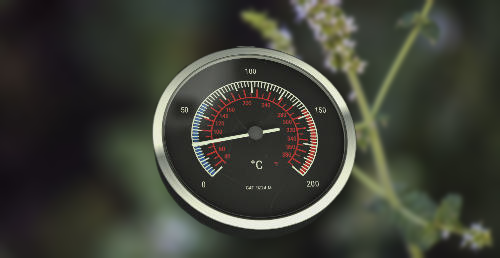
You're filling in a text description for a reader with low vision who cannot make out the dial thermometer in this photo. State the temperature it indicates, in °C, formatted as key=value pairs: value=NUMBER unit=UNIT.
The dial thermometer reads value=25 unit=°C
